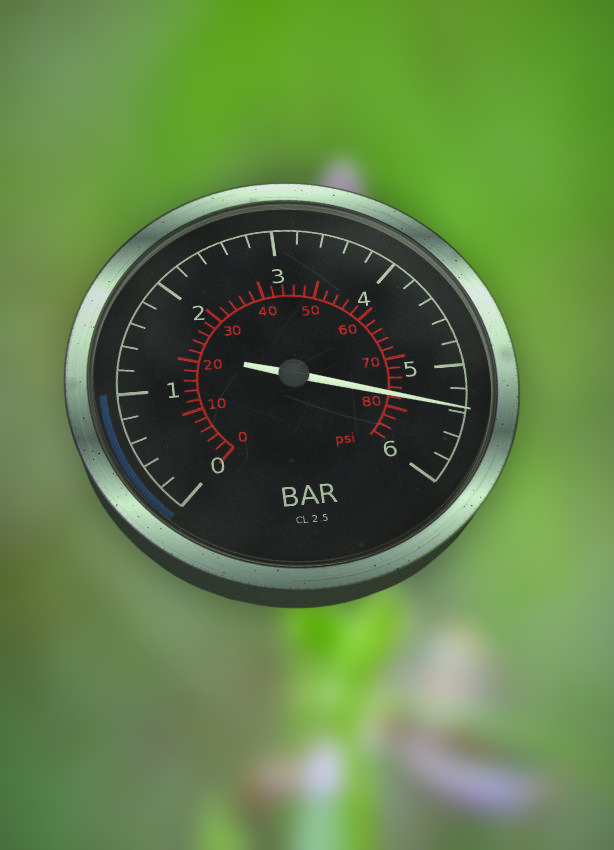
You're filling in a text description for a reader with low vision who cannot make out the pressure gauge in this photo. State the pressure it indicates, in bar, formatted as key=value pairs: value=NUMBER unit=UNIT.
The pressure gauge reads value=5.4 unit=bar
